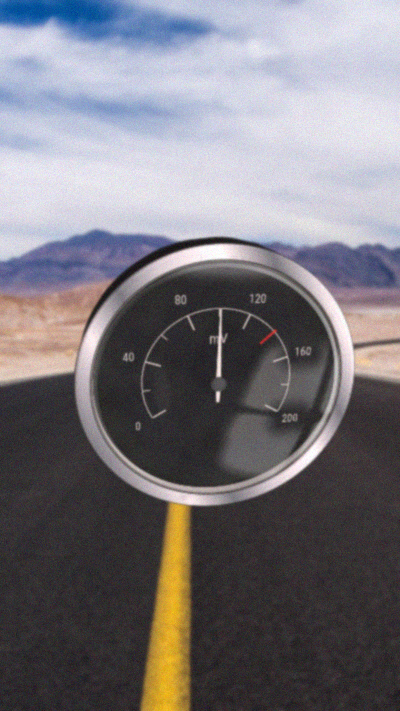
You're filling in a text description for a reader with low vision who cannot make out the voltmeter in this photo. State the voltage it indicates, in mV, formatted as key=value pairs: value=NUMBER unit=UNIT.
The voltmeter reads value=100 unit=mV
